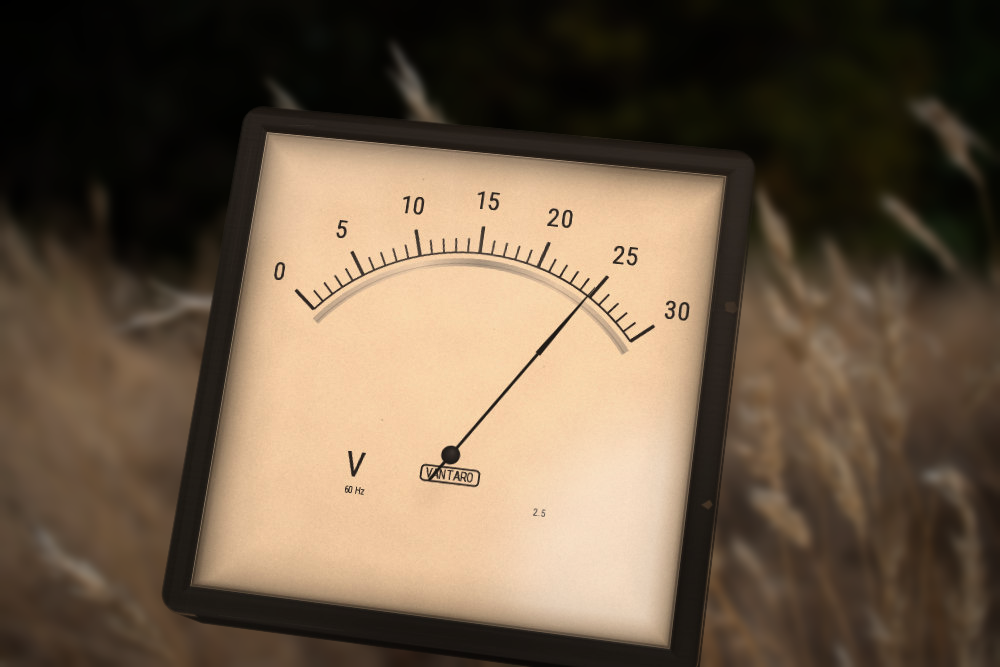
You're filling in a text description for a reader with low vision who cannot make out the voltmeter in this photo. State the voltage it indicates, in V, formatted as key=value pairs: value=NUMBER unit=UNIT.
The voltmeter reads value=25 unit=V
